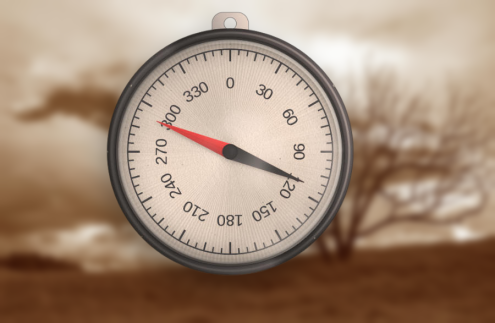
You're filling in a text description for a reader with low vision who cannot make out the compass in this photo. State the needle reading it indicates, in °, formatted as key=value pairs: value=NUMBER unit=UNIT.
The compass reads value=292.5 unit=°
